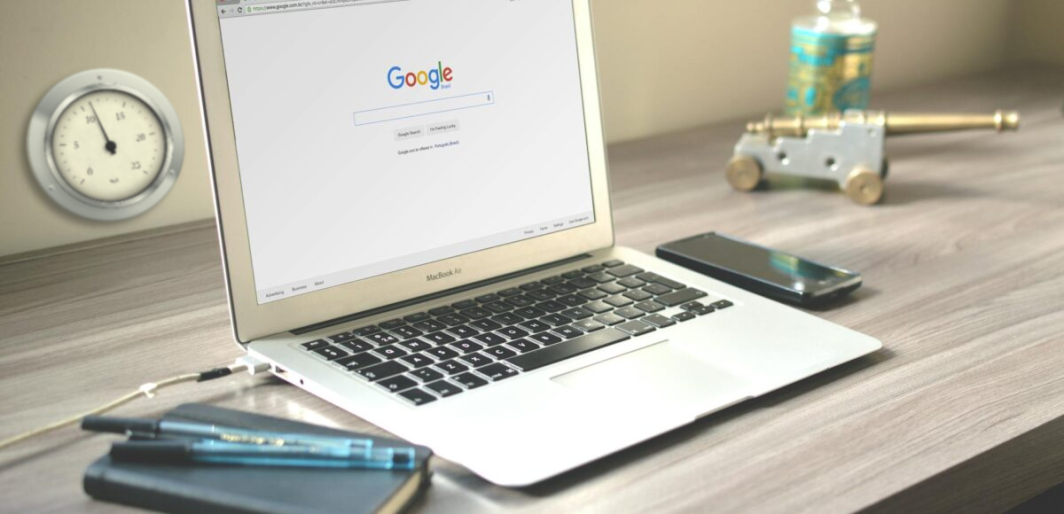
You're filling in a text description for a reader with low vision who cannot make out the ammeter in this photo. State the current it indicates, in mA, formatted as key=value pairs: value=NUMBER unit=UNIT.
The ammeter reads value=11 unit=mA
